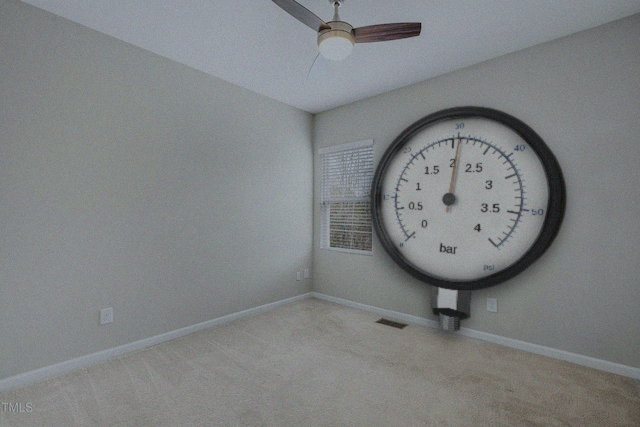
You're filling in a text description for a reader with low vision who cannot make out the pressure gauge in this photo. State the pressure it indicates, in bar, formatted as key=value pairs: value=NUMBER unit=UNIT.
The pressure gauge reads value=2.1 unit=bar
